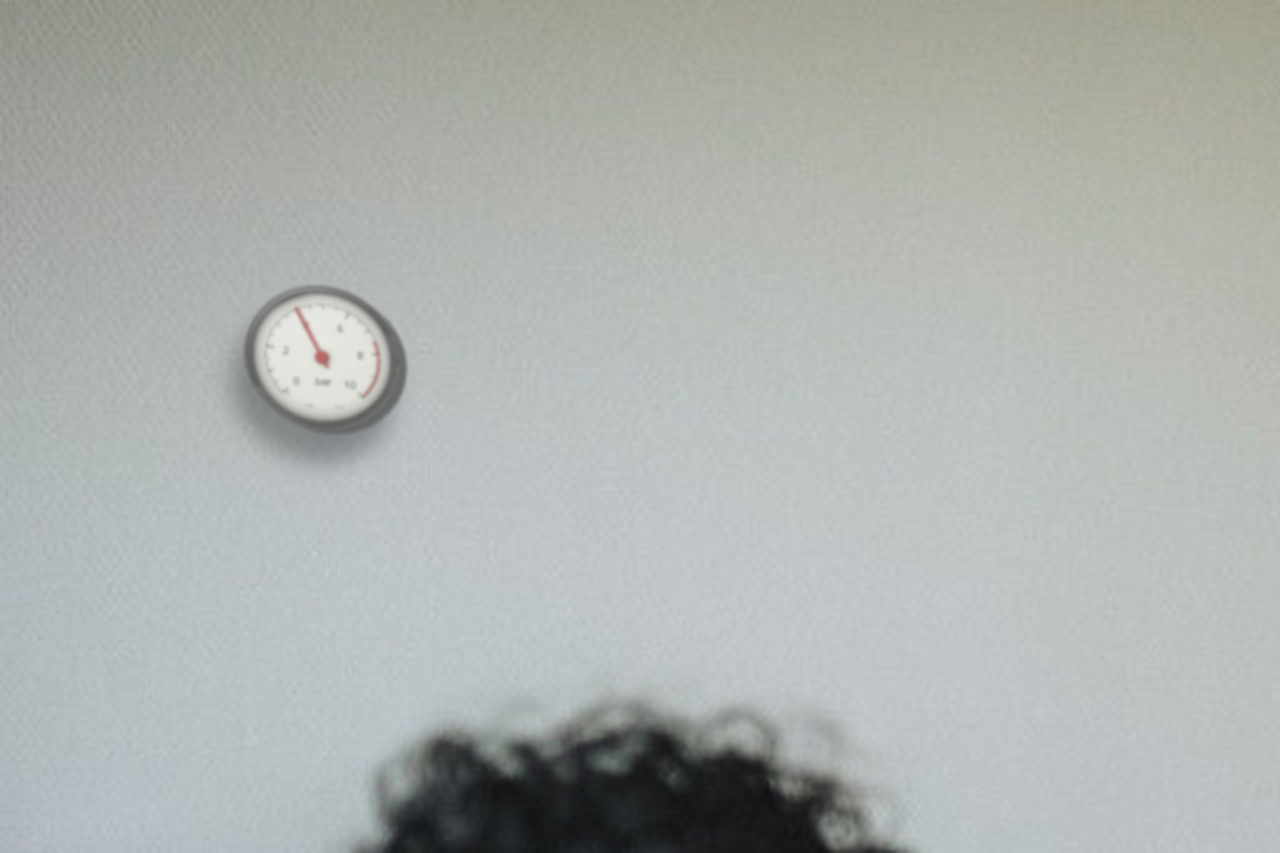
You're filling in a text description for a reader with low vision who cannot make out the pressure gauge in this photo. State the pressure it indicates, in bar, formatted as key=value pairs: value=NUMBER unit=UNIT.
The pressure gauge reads value=4 unit=bar
